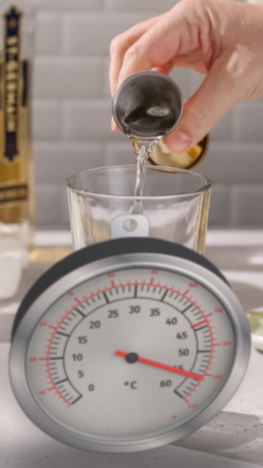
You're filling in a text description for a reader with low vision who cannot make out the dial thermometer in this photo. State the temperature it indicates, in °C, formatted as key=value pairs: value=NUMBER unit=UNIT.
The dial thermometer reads value=55 unit=°C
